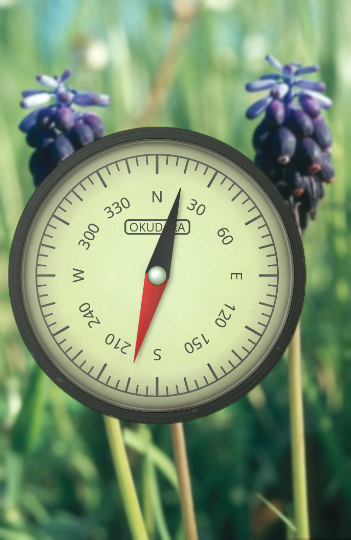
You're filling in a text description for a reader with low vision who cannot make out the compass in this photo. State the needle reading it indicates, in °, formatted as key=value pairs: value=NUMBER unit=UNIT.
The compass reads value=195 unit=°
